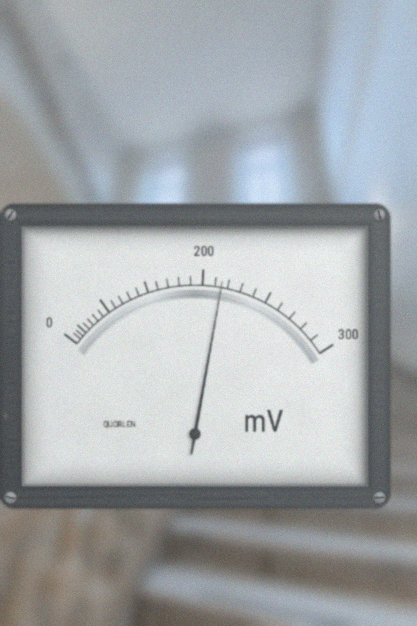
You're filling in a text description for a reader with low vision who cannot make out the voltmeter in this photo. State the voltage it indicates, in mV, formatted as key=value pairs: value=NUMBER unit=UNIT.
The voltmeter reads value=215 unit=mV
